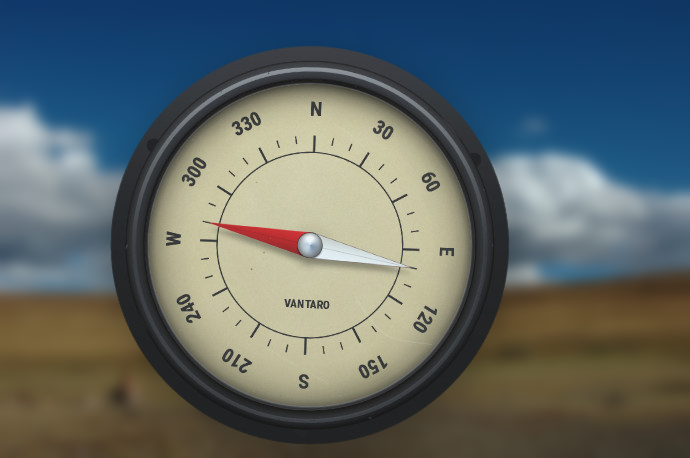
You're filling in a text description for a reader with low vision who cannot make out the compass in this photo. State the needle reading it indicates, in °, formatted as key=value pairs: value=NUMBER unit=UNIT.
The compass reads value=280 unit=°
